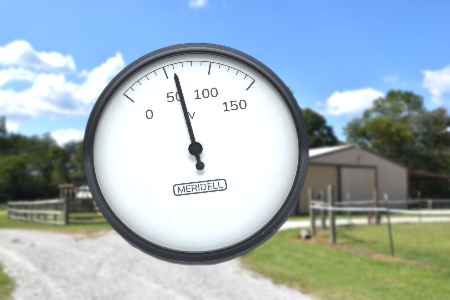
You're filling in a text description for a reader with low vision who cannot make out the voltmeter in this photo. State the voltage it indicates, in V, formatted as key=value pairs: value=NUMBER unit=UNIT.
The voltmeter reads value=60 unit=V
